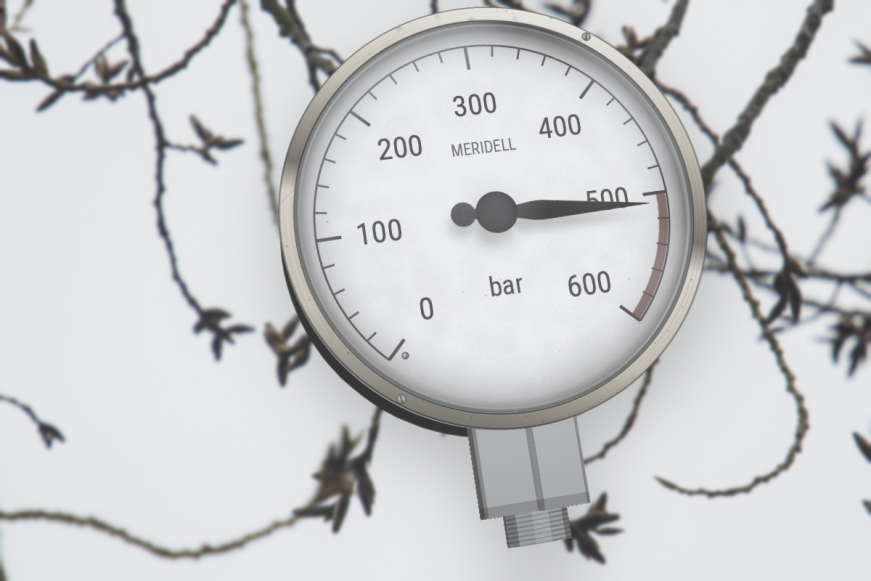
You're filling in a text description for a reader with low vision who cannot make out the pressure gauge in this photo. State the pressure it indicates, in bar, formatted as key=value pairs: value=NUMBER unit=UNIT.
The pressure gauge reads value=510 unit=bar
